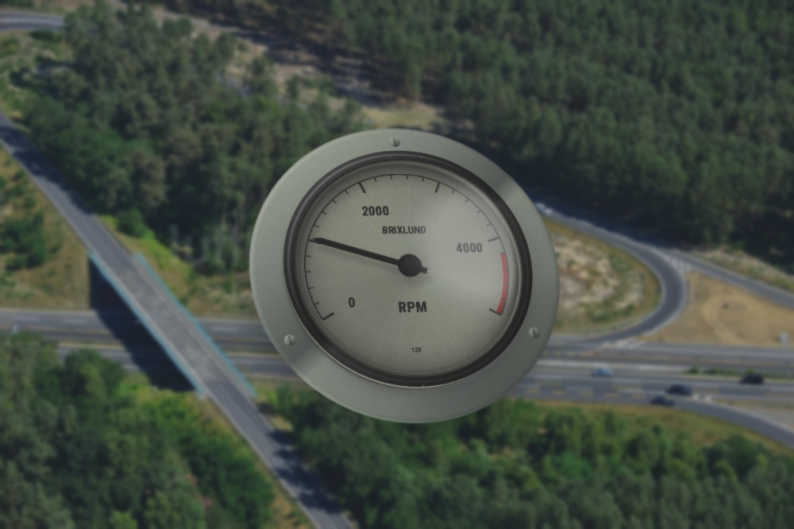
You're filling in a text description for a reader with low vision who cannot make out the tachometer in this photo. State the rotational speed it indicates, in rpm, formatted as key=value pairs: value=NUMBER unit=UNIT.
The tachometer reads value=1000 unit=rpm
